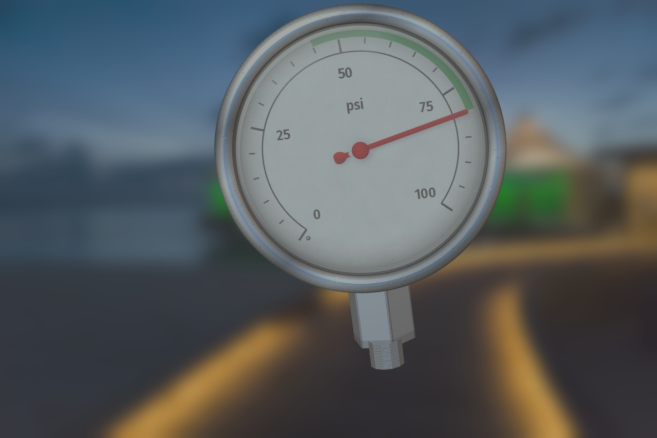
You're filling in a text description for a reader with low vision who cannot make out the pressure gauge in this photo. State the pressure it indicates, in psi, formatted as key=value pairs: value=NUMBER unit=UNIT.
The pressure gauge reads value=80 unit=psi
